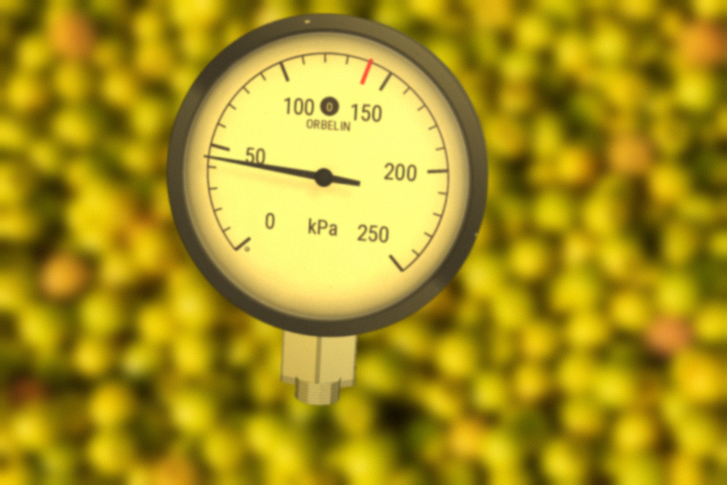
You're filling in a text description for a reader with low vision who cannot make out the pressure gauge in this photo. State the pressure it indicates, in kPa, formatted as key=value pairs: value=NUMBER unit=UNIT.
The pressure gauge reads value=45 unit=kPa
